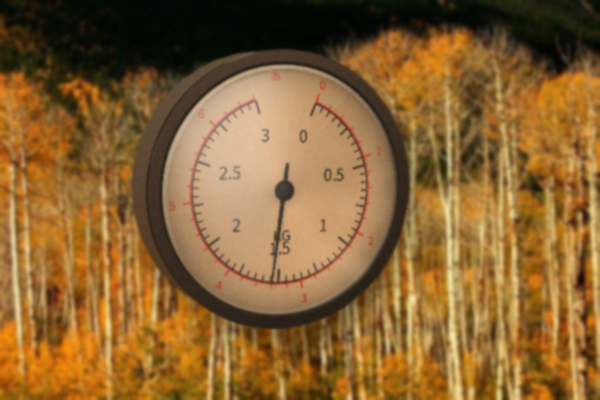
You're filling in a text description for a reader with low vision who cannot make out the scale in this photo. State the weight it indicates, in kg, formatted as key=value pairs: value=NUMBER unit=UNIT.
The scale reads value=1.55 unit=kg
